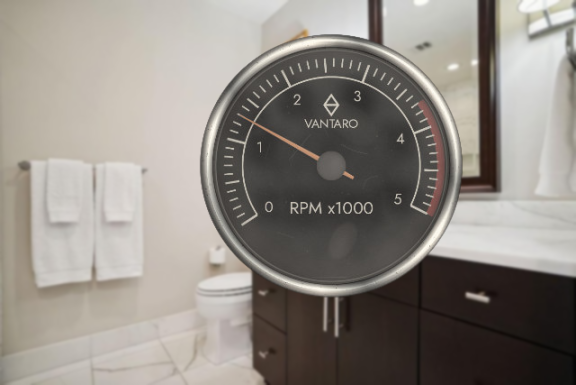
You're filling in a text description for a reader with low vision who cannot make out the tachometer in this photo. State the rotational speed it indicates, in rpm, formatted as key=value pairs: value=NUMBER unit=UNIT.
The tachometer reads value=1300 unit=rpm
